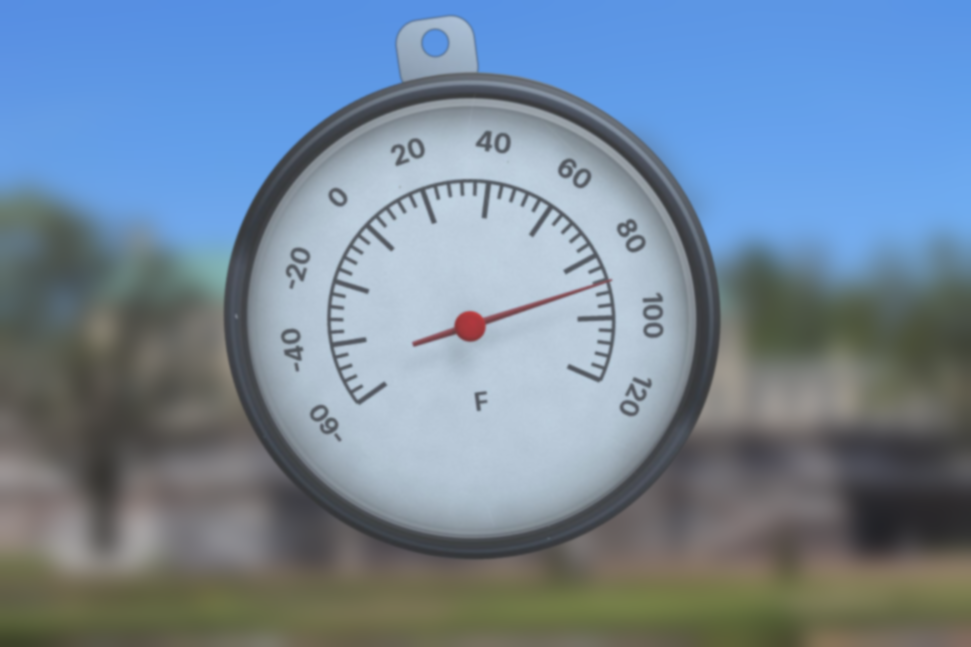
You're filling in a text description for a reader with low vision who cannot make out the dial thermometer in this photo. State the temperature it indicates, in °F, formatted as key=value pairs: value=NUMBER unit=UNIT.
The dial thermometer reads value=88 unit=°F
